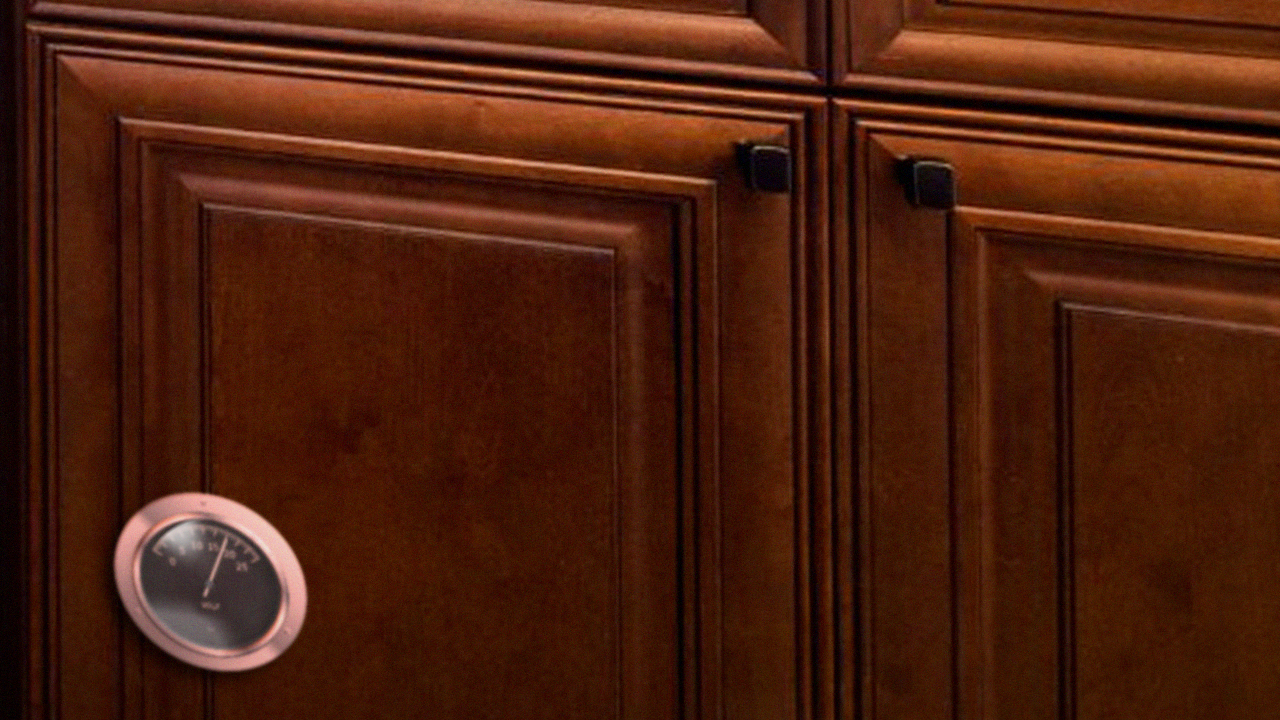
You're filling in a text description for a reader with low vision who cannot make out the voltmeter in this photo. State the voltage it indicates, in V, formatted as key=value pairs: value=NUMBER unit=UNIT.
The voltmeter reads value=17.5 unit=V
